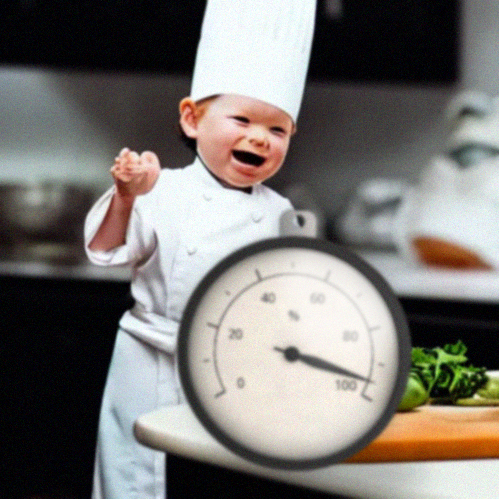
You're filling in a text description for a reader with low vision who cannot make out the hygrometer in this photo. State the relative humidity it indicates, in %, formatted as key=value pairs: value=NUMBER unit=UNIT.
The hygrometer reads value=95 unit=%
